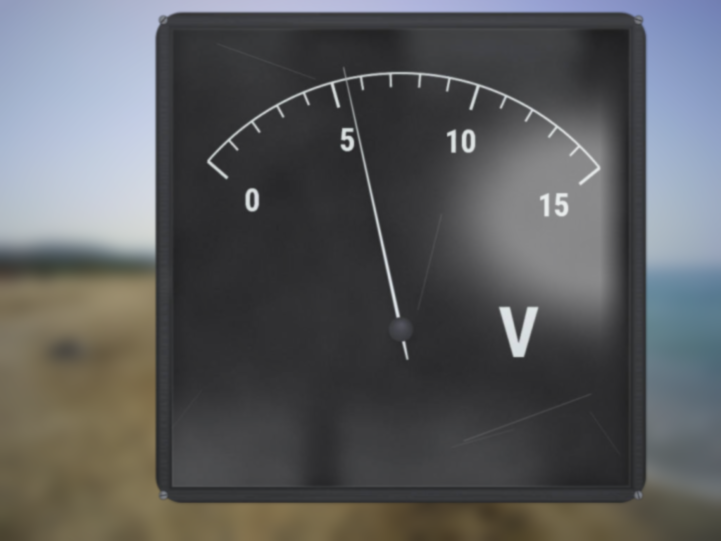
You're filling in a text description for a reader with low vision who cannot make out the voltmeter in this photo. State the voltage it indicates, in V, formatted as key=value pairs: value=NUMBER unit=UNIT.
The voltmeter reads value=5.5 unit=V
